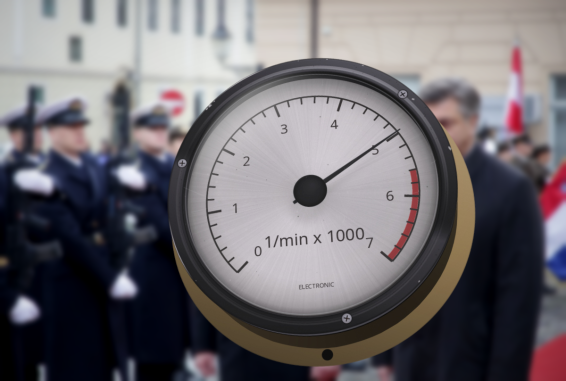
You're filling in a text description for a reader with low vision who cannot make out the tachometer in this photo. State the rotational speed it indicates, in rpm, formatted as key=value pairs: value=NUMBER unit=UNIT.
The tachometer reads value=5000 unit=rpm
